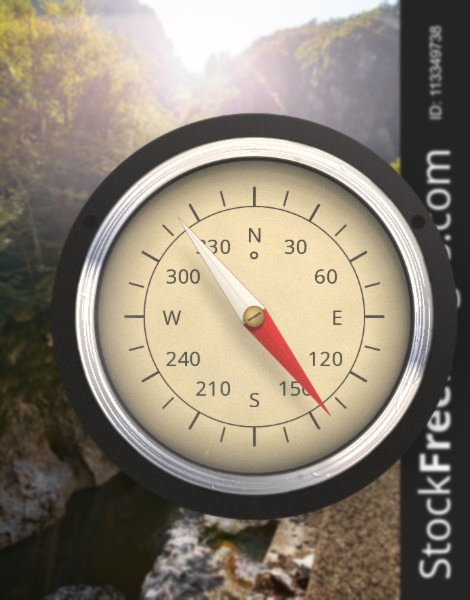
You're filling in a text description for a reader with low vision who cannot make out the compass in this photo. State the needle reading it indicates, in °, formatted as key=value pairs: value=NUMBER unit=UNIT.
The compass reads value=142.5 unit=°
